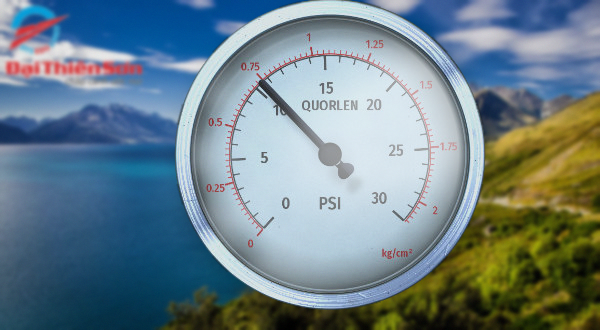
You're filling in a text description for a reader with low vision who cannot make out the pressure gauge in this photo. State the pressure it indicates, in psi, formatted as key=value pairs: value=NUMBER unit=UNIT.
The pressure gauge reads value=10.5 unit=psi
